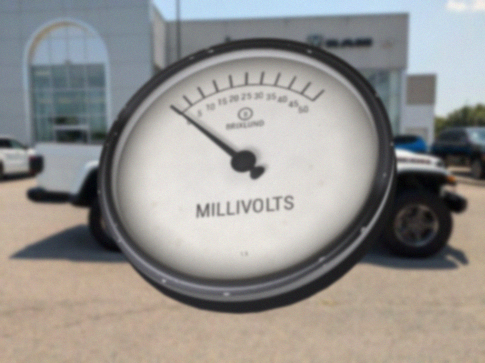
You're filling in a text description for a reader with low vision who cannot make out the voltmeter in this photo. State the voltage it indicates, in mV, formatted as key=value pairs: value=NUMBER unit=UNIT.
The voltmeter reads value=0 unit=mV
